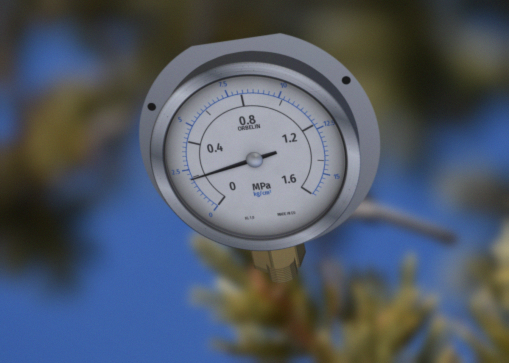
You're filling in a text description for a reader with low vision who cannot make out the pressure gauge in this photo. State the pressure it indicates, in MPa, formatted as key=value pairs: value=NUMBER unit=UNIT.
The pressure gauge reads value=0.2 unit=MPa
